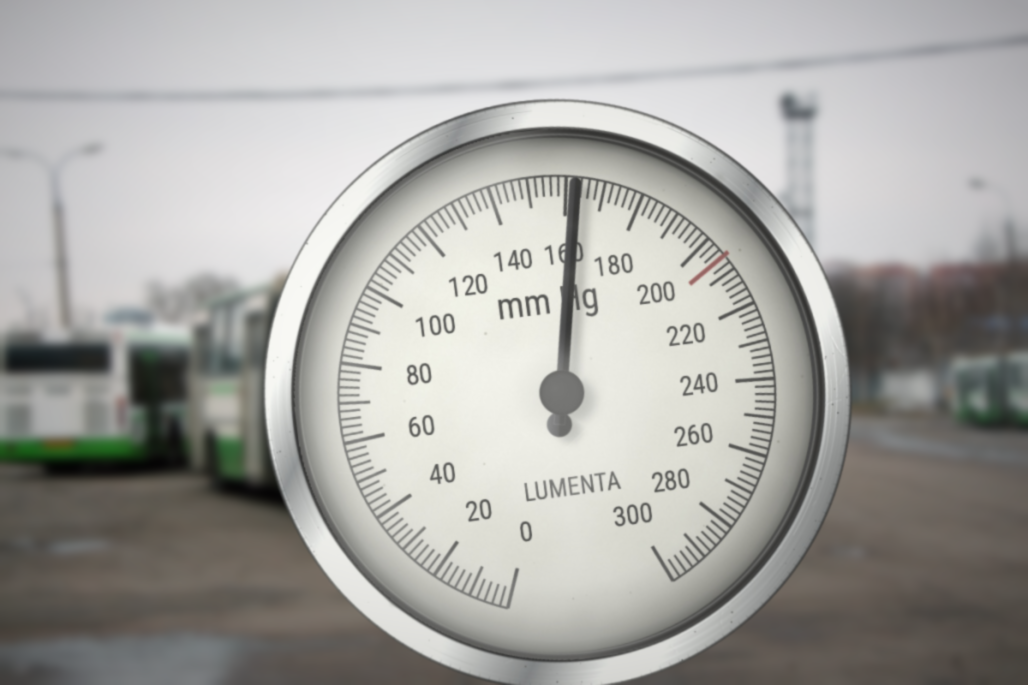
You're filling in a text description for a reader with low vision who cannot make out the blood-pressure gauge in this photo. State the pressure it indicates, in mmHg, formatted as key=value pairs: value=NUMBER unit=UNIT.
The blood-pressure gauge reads value=162 unit=mmHg
